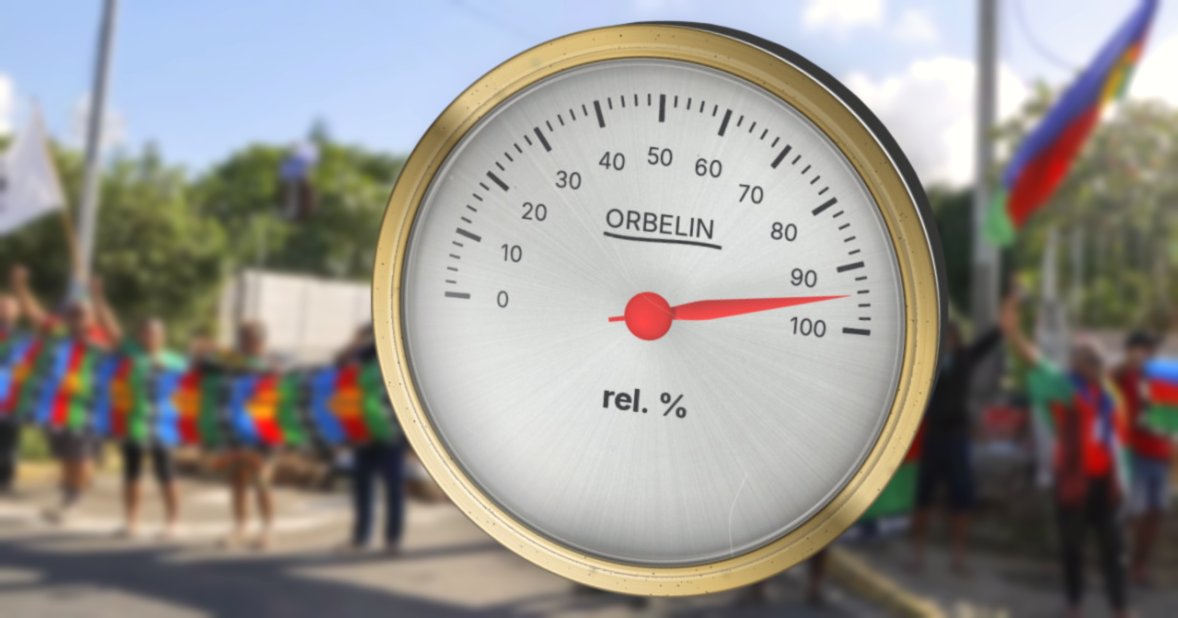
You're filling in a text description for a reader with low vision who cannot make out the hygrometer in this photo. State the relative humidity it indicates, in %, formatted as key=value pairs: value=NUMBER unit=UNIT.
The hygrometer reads value=94 unit=%
